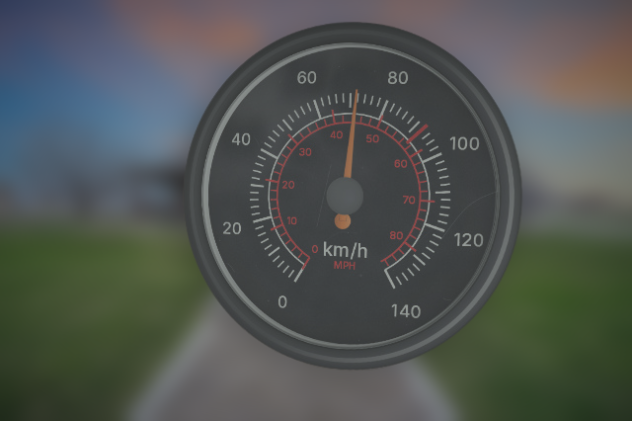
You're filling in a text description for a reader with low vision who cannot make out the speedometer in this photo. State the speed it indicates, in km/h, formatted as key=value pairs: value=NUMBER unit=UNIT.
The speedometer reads value=72 unit=km/h
